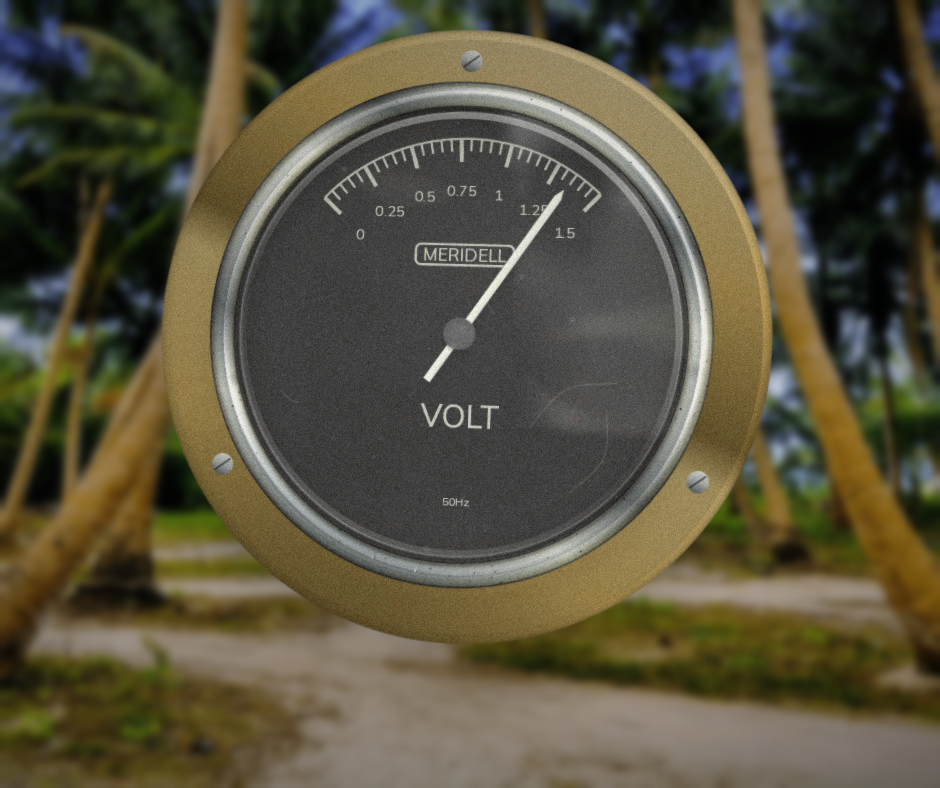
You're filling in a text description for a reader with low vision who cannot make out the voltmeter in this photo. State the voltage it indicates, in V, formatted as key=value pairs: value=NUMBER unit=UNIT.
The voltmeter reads value=1.35 unit=V
